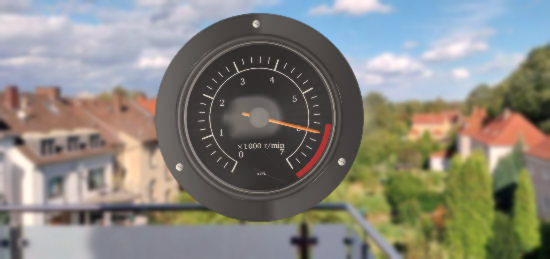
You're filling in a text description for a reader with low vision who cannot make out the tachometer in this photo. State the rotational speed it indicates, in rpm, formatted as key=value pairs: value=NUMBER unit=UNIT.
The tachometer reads value=6000 unit=rpm
